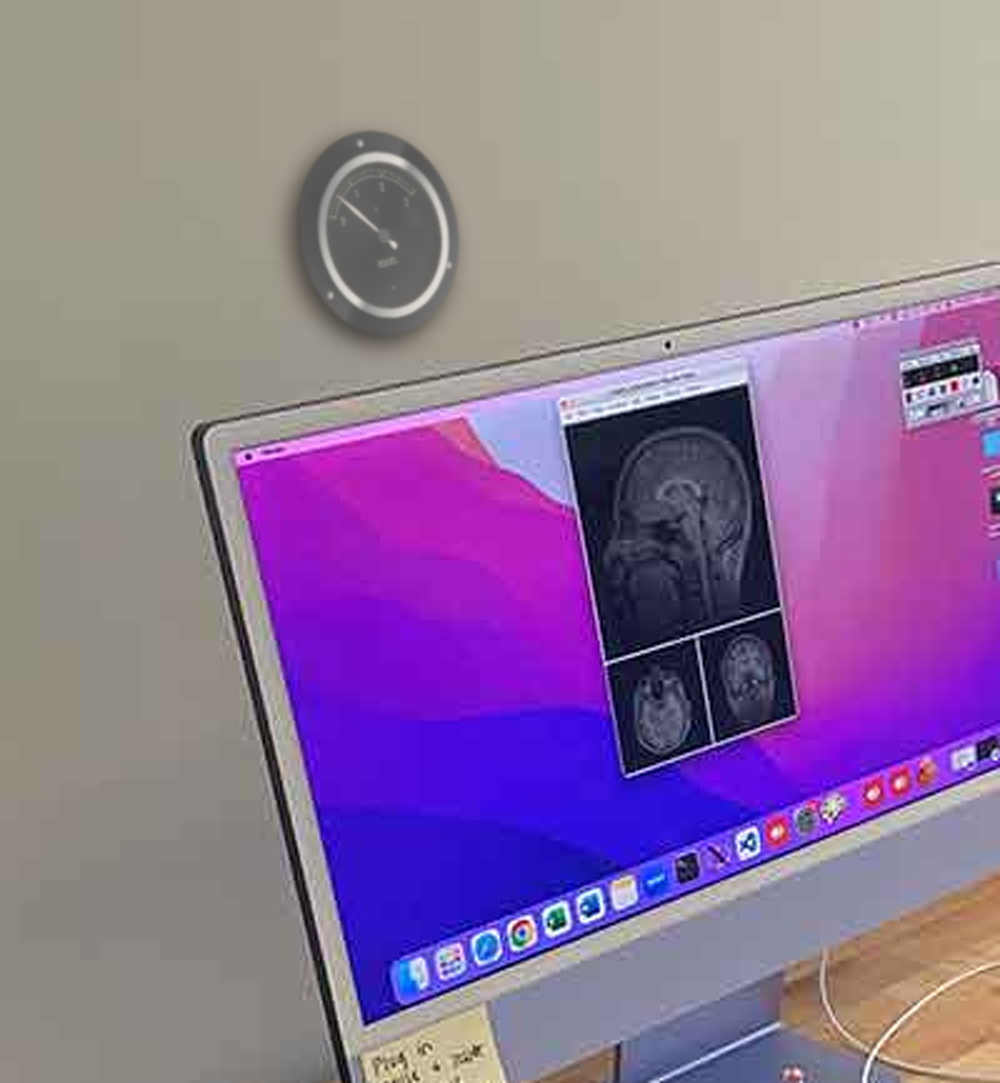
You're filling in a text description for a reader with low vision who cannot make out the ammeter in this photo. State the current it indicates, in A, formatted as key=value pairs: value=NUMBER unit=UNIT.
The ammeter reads value=0.5 unit=A
